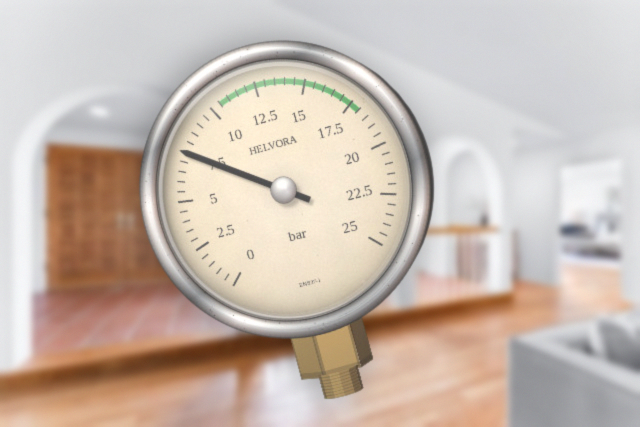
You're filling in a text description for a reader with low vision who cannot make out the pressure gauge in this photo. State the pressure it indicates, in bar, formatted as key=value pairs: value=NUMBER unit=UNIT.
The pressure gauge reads value=7.5 unit=bar
